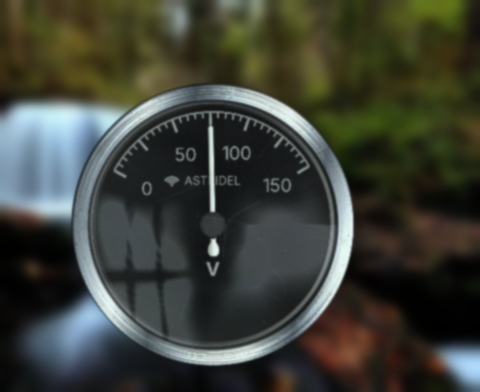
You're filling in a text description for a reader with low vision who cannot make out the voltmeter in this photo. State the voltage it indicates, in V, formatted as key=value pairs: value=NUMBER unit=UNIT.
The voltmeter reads value=75 unit=V
